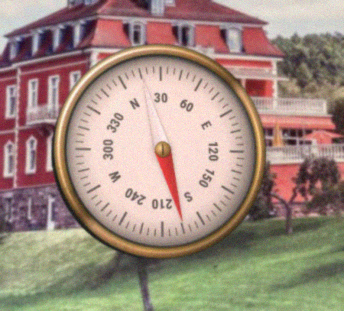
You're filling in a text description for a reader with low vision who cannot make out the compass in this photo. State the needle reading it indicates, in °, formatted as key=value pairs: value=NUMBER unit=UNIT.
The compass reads value=195 unit=°
